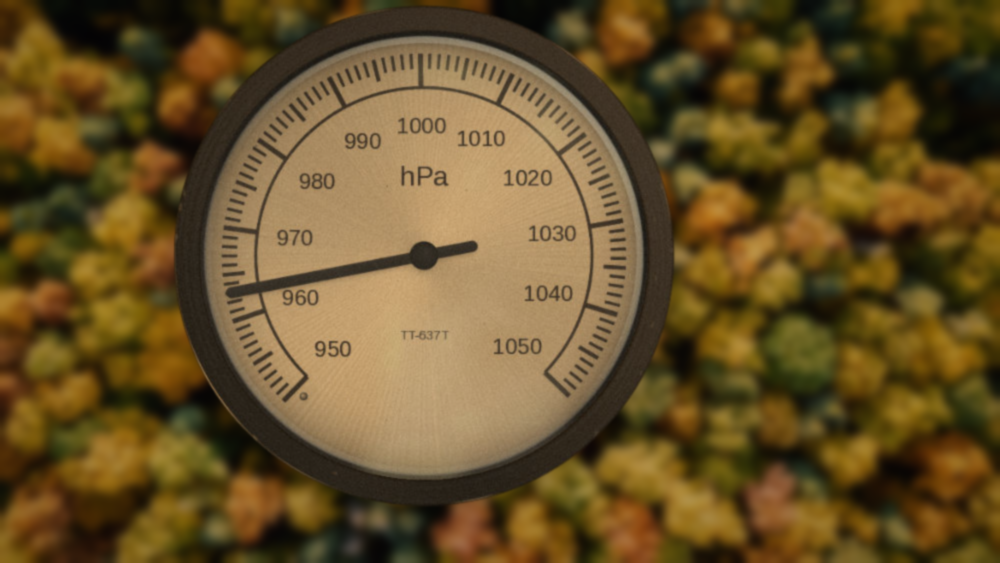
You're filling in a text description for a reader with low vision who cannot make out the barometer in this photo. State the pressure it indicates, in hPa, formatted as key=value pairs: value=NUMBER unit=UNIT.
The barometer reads value=963 unit=hPa
